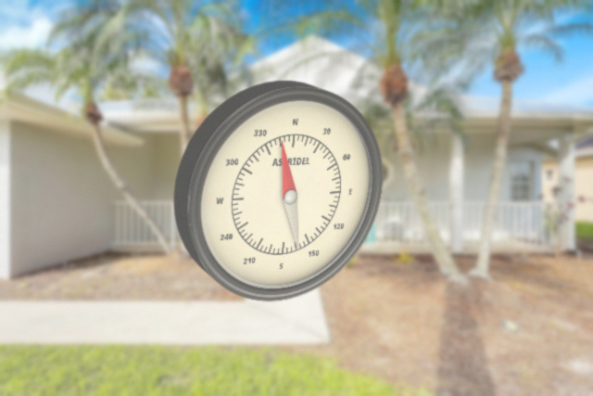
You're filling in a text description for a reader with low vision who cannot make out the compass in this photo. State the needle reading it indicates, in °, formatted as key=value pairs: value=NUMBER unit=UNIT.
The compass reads value=345 unit=°
